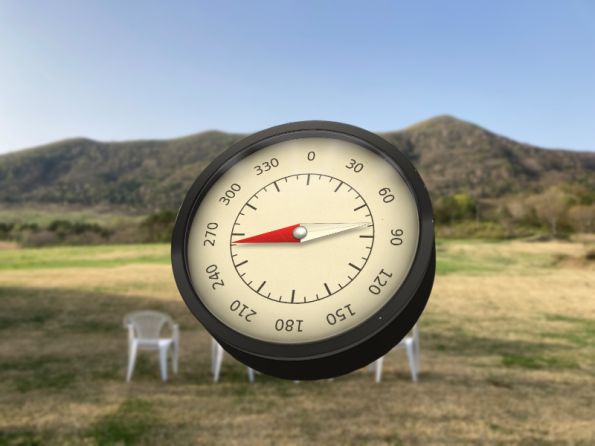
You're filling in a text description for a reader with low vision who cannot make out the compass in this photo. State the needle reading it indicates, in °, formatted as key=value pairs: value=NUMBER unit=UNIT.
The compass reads value=260 unit=°
